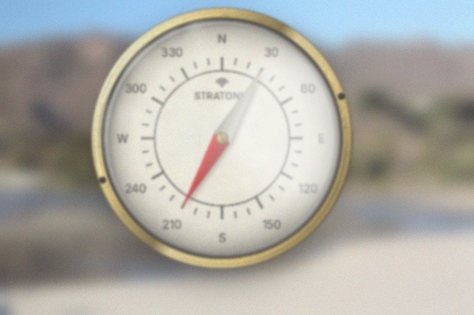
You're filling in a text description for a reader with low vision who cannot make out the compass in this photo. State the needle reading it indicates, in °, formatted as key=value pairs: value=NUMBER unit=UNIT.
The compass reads value=210 unit=°
